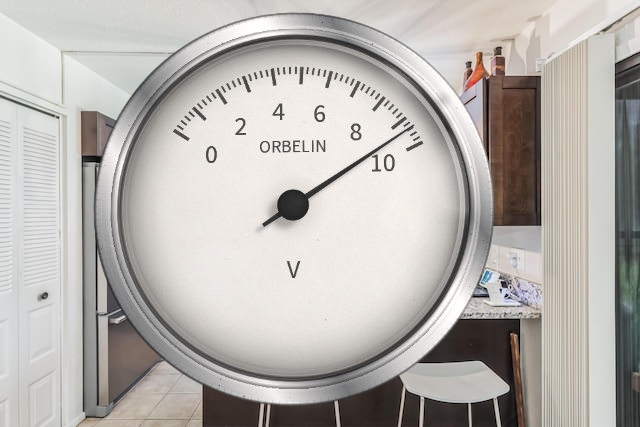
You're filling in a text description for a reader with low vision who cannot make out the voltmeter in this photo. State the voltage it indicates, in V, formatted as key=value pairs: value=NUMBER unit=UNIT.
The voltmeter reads value=9.4 unit=V
